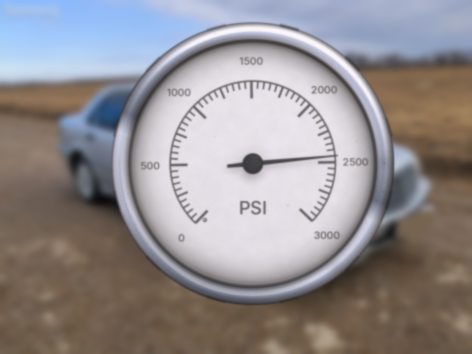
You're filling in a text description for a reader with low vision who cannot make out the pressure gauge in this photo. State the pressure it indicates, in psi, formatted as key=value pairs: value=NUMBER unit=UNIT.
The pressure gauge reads value=2450 unit=psi
